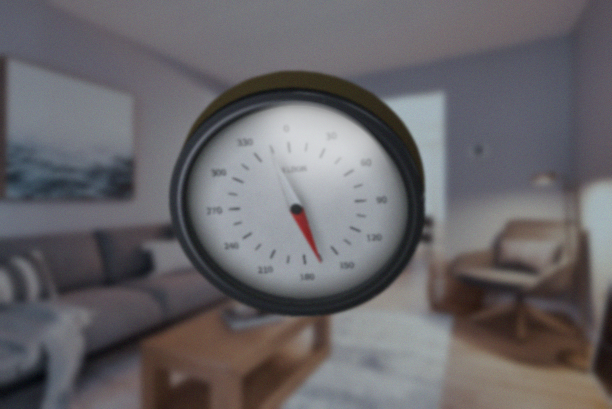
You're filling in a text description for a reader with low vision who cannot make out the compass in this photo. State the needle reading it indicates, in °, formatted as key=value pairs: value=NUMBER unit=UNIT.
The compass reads value=165 unit=°
